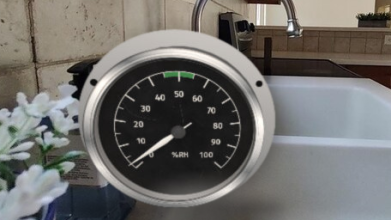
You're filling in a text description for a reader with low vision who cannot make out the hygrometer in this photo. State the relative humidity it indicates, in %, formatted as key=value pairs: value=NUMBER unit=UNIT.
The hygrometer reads value=2.5 unit=%
